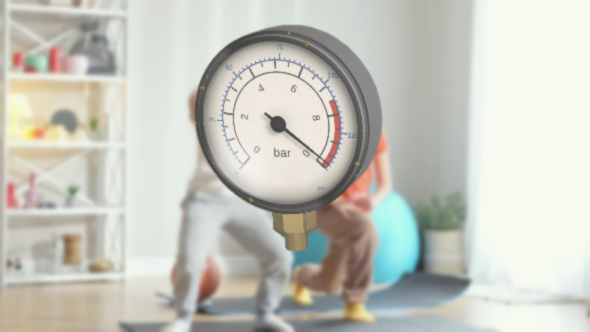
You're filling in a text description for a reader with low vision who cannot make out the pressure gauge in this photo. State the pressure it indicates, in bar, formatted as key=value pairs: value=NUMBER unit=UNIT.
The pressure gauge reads value=9.75 unit=bar
